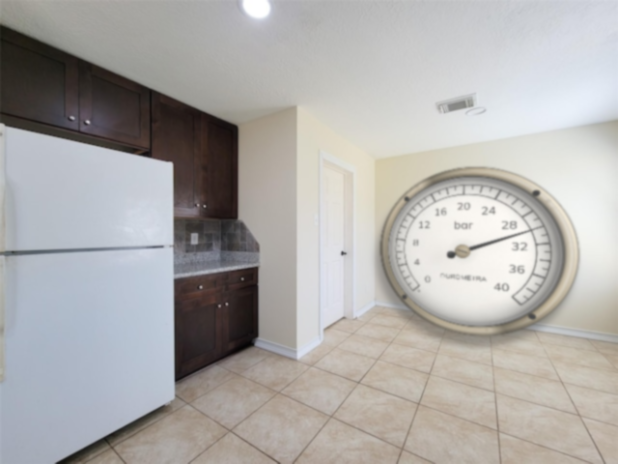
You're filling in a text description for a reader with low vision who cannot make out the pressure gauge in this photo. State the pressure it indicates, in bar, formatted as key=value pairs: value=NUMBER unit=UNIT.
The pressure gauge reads value=30 unit=bar
